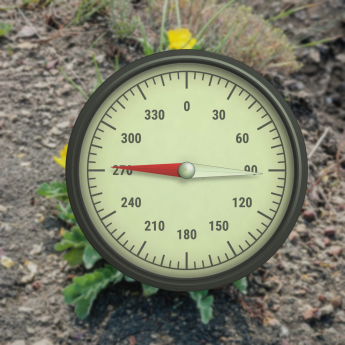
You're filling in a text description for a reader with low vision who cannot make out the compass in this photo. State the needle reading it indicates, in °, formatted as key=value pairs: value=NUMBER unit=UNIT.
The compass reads value=272.5 unit=°
